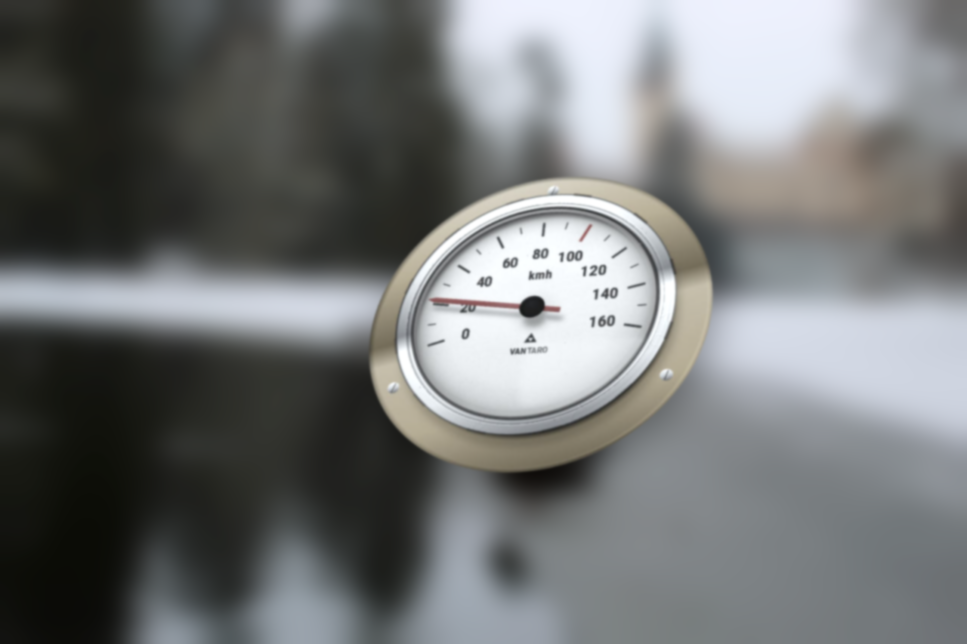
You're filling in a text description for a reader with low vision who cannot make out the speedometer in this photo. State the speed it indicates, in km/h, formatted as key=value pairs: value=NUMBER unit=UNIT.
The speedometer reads value=20 unit=km/h
